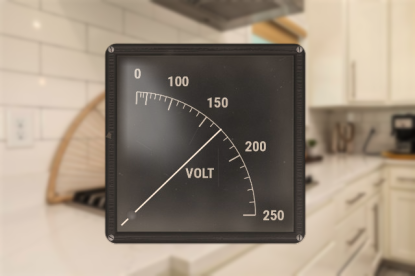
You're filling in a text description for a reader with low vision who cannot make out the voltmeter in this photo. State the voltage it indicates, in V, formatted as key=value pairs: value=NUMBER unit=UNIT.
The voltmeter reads value=170 unit=V
